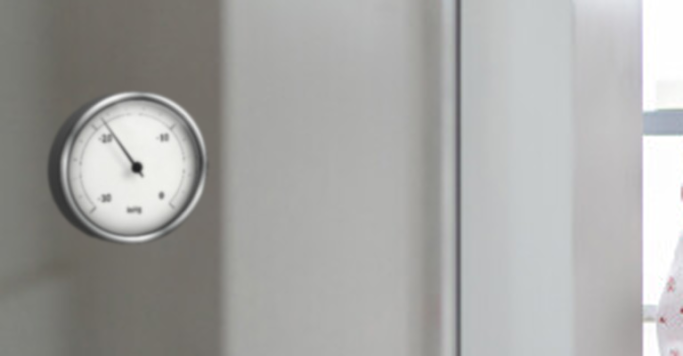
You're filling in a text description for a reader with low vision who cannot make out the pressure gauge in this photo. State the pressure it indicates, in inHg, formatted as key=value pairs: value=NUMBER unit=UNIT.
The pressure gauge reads value=-19 unit=inHg
